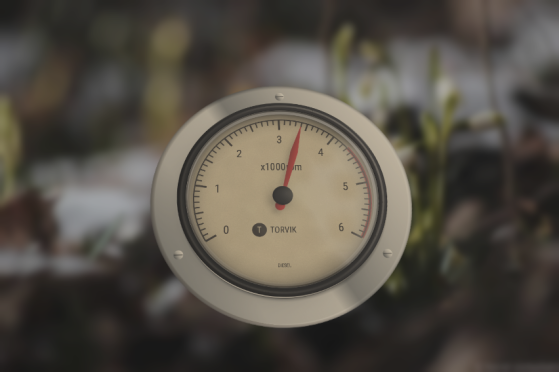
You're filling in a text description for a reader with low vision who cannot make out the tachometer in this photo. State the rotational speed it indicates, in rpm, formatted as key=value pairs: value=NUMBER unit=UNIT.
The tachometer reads value=3400 unit=rpm
